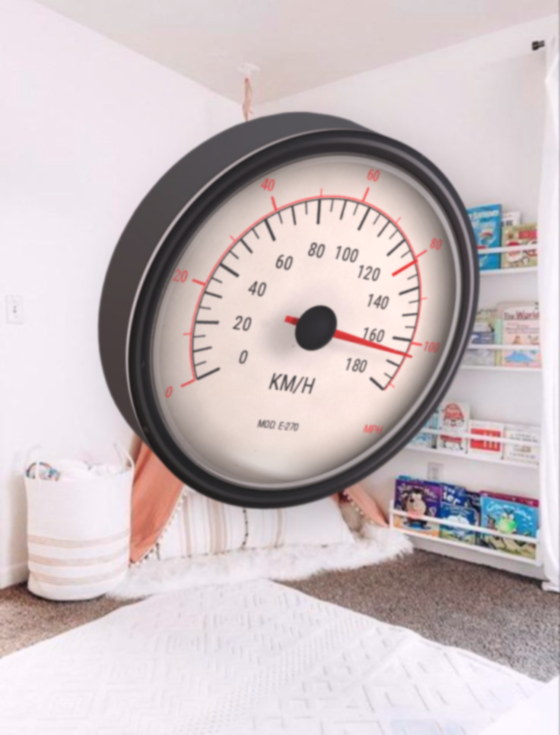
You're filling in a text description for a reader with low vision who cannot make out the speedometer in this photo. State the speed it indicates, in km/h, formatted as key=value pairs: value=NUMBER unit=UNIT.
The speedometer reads value=165 unit=km/h
